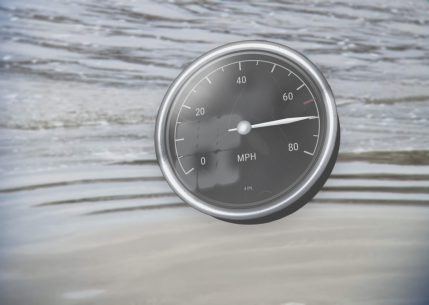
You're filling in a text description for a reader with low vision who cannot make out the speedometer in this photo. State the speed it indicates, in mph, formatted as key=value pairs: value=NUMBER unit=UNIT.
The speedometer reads value=70 unit=mph
